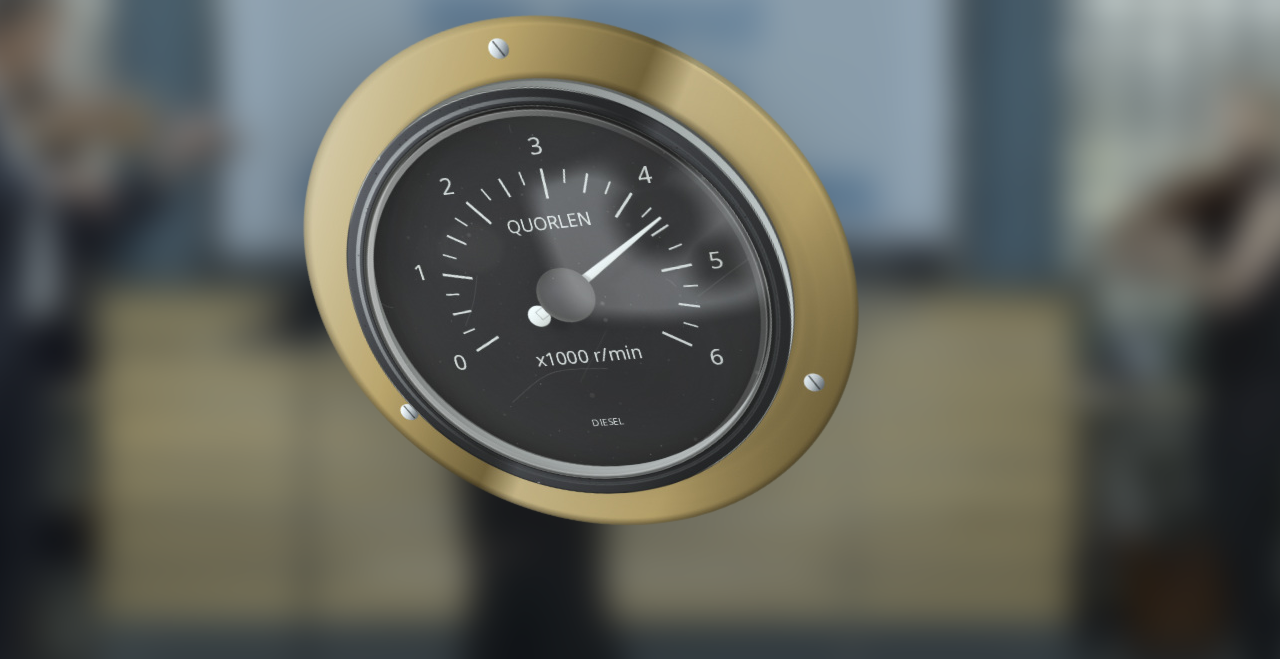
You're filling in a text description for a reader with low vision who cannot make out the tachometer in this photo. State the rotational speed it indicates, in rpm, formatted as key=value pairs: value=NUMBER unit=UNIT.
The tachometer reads value=4375 unit=rpm
